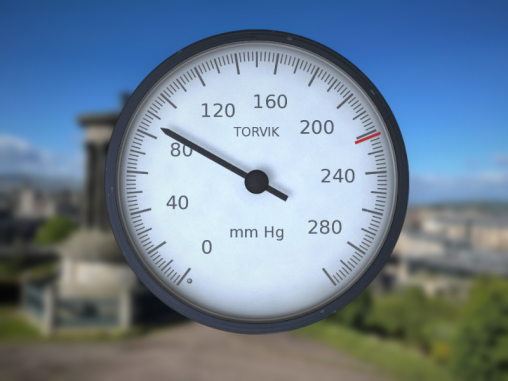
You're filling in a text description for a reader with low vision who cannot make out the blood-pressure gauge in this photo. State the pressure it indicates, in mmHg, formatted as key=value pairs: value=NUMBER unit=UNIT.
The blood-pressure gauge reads value=86 unit=mmHg
